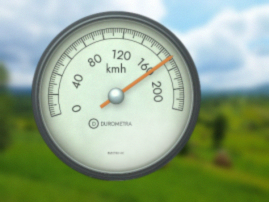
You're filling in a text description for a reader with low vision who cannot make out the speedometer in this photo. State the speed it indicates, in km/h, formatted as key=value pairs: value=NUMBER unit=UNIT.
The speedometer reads value=170 unit=km/h
